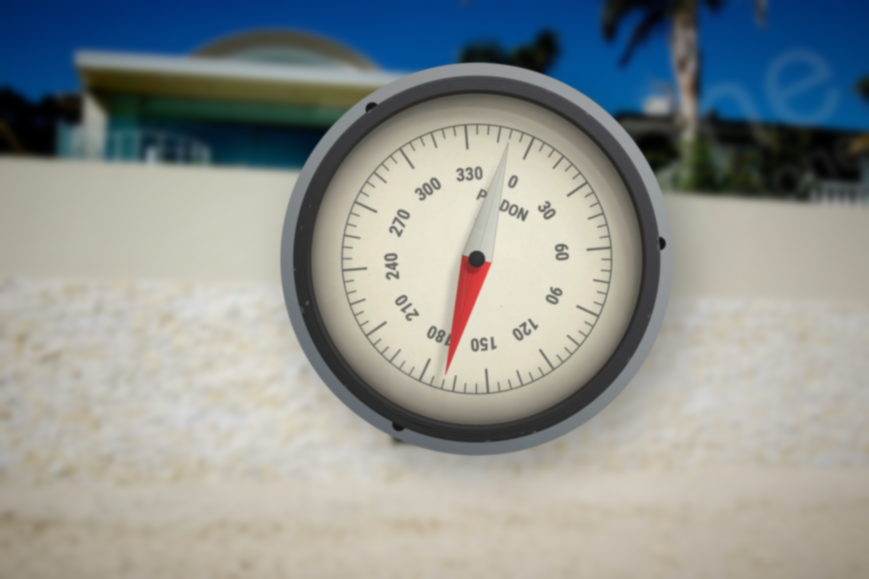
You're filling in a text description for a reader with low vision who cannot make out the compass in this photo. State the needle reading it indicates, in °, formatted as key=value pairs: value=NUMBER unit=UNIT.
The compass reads value=170 unit=°
